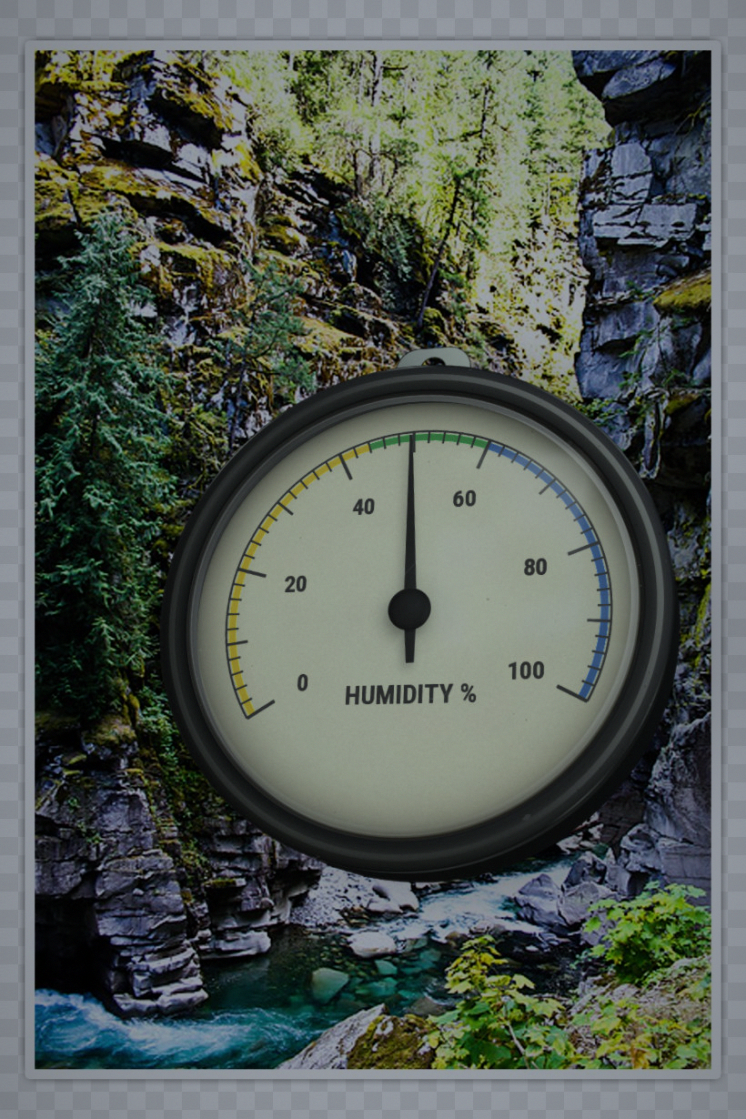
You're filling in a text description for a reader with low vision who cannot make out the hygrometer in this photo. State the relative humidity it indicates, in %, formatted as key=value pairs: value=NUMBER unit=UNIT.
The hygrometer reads value=50 unit=%
